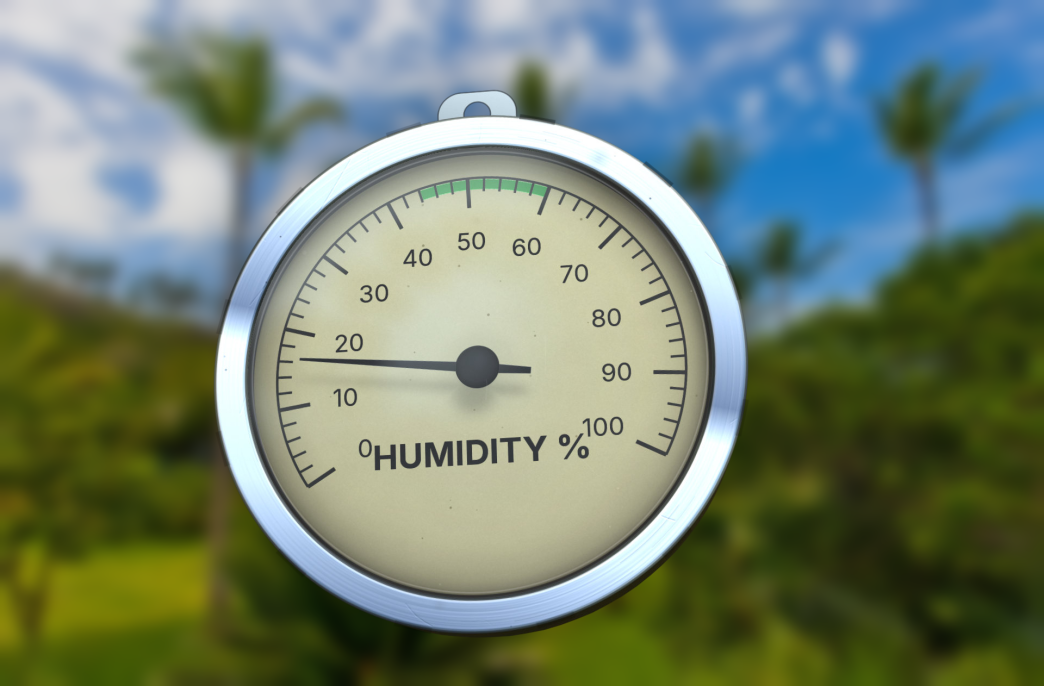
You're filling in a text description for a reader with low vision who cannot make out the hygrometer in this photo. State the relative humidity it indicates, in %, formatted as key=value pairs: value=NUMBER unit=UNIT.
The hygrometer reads value=16 unit=%
